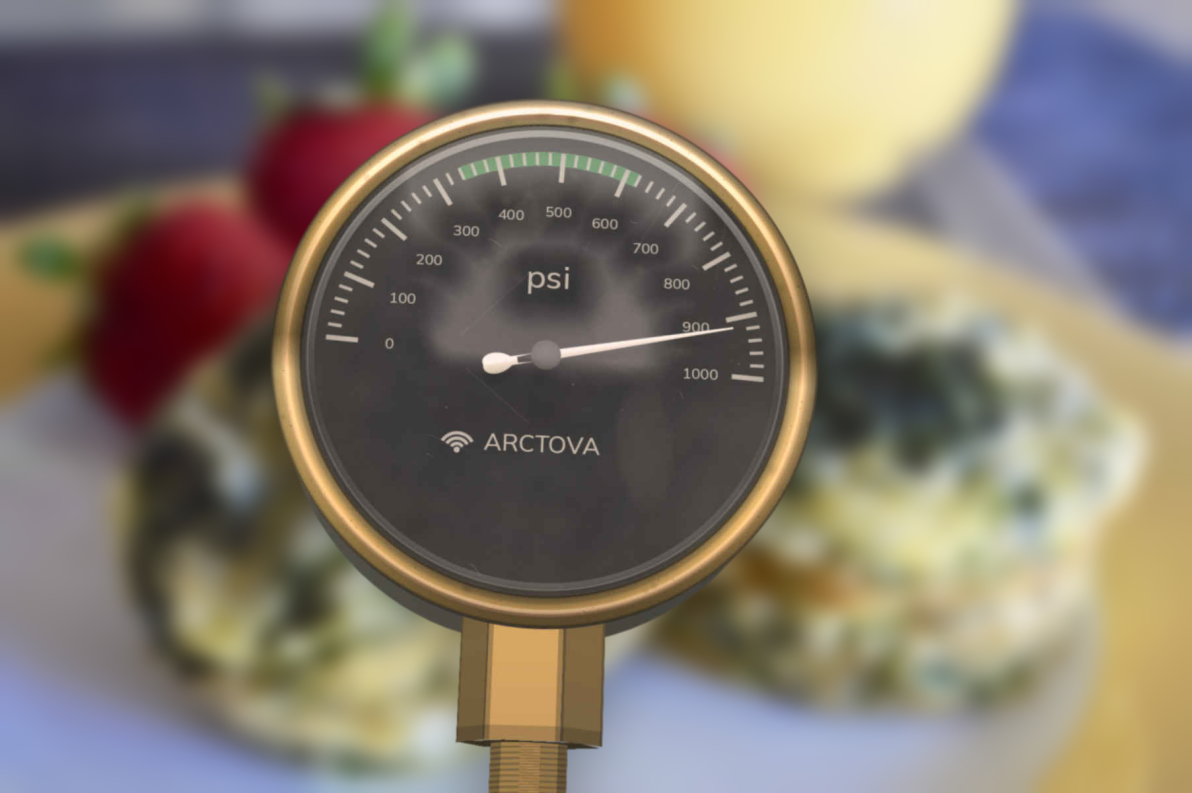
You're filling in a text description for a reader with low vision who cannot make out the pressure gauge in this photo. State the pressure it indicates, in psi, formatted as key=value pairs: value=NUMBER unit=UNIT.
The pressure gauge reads value=920 unit=psi
